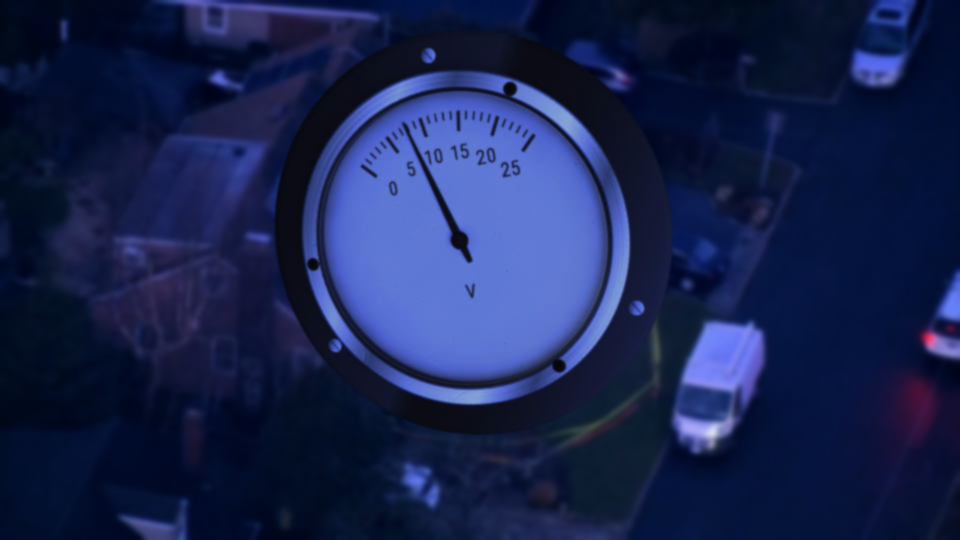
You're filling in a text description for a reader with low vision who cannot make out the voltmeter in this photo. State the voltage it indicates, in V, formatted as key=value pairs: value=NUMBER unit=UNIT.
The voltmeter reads value=8 unit=V
